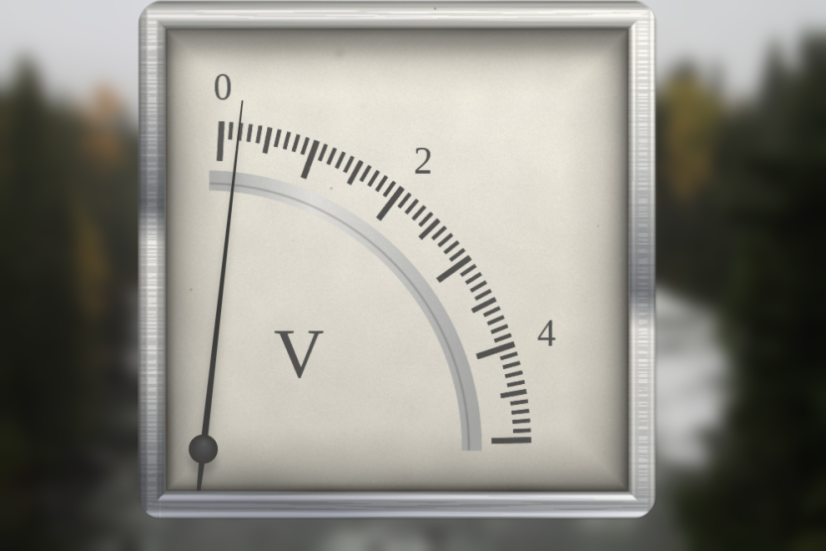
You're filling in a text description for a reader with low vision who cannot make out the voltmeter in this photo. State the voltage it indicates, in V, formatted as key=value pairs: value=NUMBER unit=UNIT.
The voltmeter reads value=0.2 unit=V
